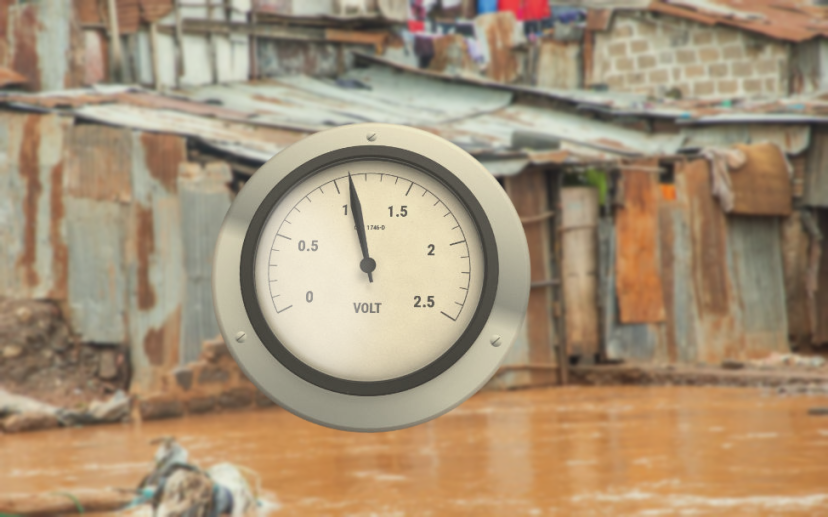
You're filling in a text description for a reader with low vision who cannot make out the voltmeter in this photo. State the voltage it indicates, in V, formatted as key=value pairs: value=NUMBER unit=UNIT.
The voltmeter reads value=1.1 unit=V
